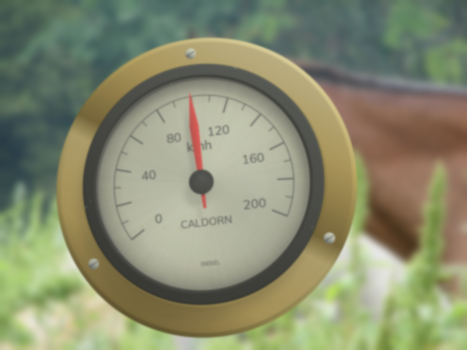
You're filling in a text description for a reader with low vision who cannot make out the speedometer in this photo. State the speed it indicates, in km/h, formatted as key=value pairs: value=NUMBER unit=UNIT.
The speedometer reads value=100 unit=km/h
